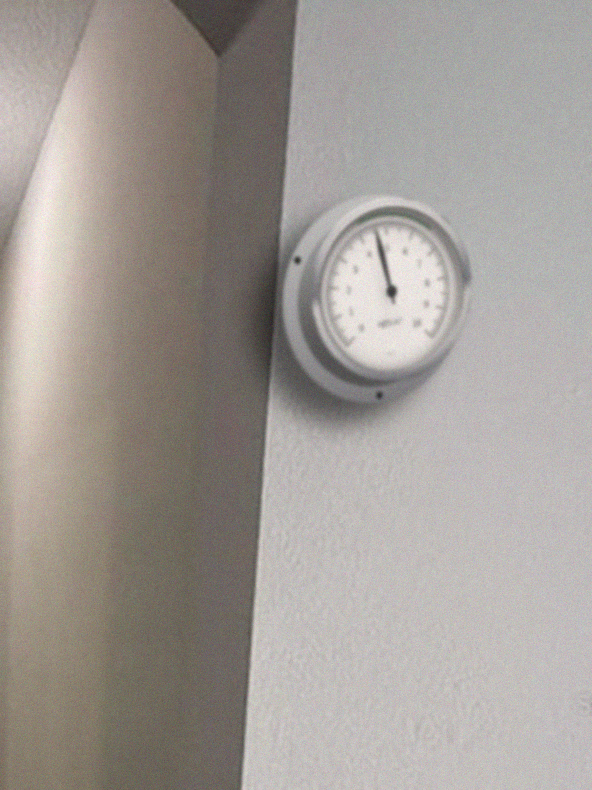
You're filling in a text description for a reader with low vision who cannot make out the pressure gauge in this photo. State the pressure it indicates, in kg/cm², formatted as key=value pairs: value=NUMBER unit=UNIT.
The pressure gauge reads value=4.5 unit=kg/cm²
